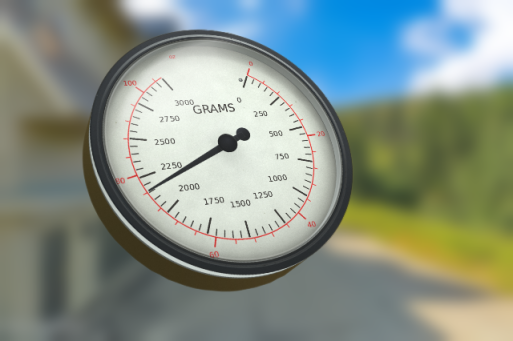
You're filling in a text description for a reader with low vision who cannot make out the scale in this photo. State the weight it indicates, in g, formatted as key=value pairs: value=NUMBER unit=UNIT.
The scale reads value=2150 unit=g
